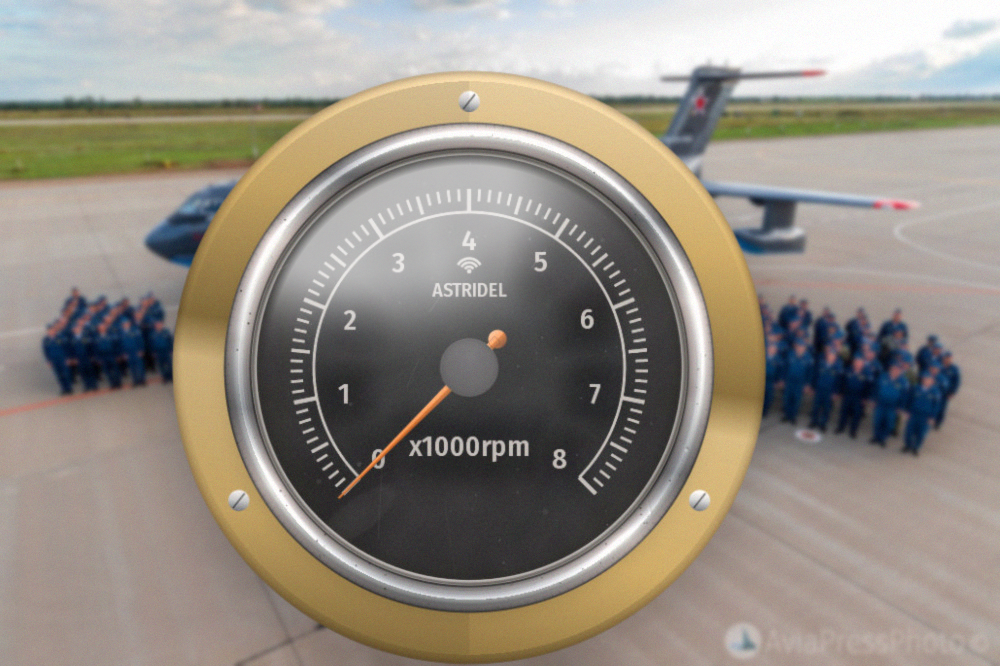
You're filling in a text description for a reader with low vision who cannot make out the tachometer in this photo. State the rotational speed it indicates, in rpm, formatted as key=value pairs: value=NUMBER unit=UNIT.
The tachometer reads value=0 unit=rpm
